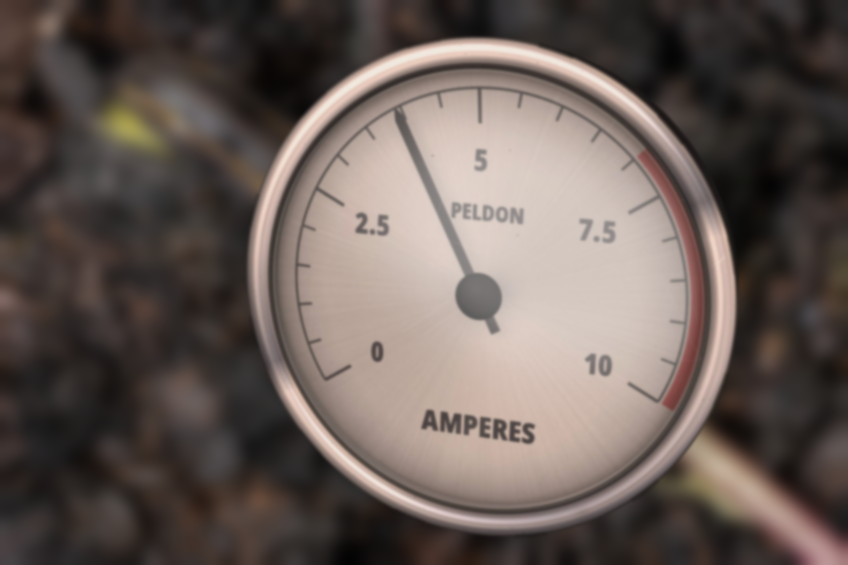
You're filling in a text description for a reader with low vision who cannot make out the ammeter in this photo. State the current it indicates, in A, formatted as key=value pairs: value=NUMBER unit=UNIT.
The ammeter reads value=4 unit=A
